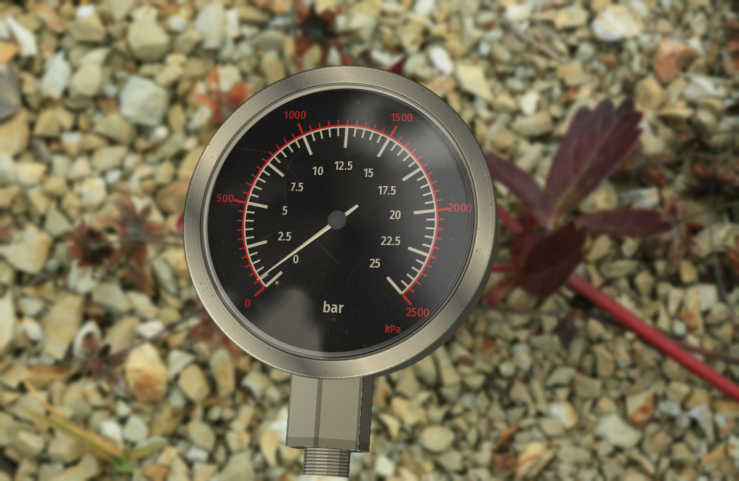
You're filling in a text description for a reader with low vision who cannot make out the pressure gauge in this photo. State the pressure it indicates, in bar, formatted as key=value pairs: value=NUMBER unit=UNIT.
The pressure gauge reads value=0.5 unit=bar
